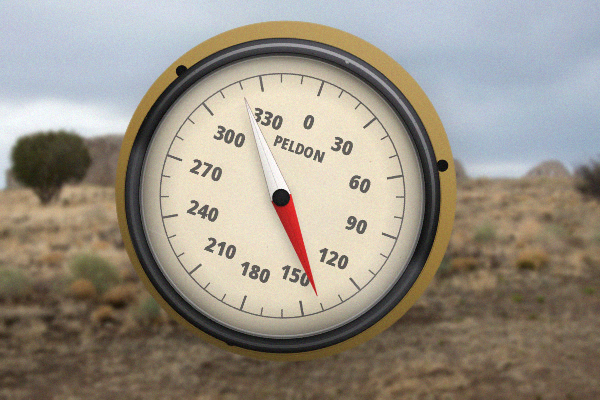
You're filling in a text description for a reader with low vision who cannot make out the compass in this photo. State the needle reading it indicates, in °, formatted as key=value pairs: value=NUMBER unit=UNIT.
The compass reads value=140 unit=°
